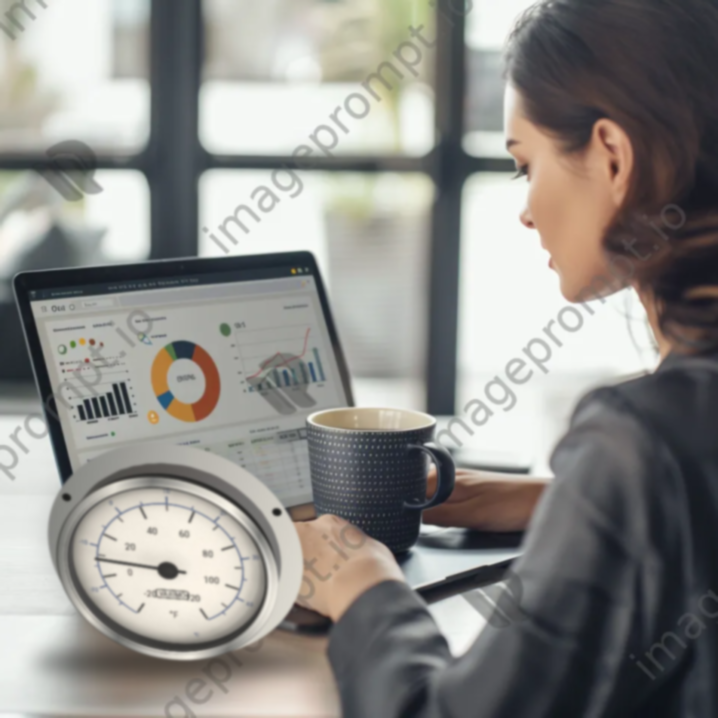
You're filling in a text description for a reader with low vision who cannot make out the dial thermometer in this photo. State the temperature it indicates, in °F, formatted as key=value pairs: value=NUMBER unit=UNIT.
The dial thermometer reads value=10 unit=°F
